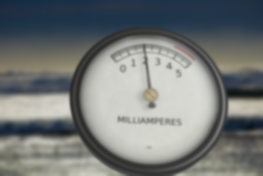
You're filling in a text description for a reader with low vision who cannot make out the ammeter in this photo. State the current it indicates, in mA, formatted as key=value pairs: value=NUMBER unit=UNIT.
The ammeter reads value=2 unit=mA
